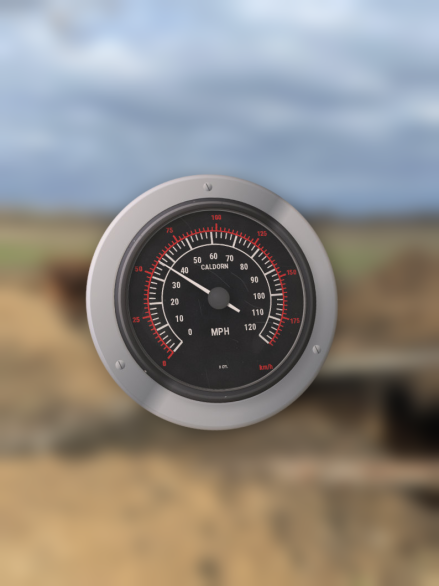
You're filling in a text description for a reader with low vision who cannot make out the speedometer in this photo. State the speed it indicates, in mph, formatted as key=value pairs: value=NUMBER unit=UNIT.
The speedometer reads value=36 unit=mph
